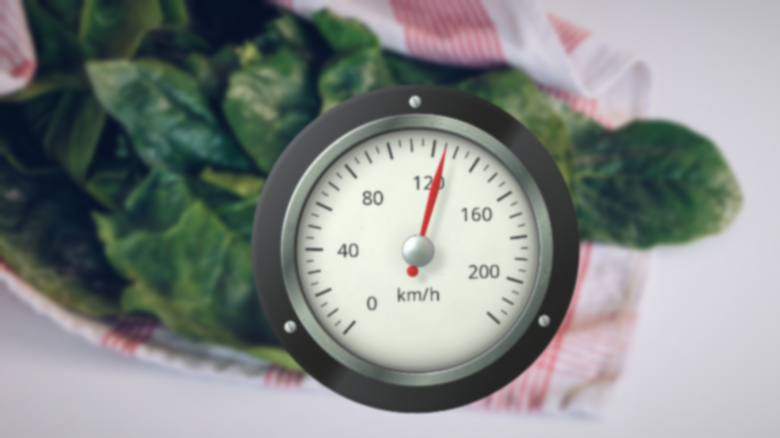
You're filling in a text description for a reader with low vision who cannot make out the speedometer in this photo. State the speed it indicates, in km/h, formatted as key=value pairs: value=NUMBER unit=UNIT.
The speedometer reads value=125 unit=km/h
